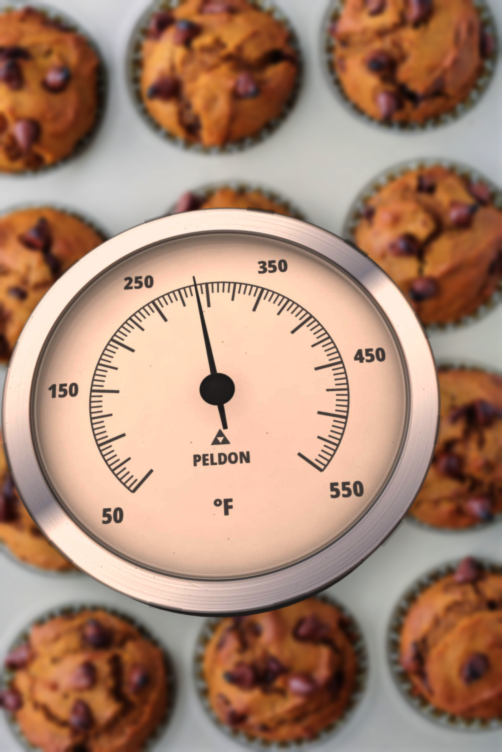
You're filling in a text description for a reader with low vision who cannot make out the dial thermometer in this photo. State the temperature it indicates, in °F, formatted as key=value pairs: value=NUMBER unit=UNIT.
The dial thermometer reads value=290 unit=°F
